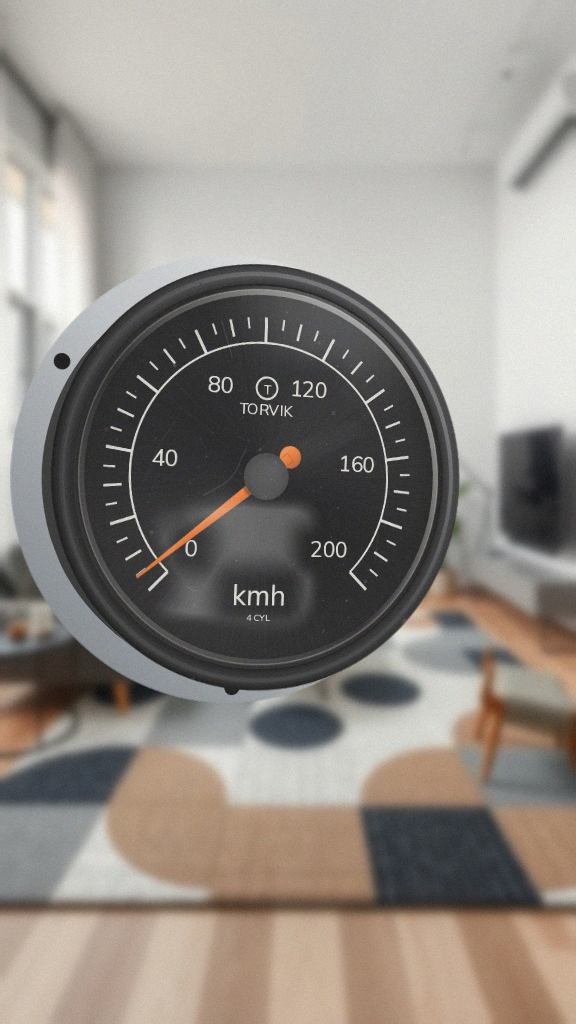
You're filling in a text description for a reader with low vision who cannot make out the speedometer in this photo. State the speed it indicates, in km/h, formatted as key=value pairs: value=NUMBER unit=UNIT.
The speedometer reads value=5 unit=km/h
